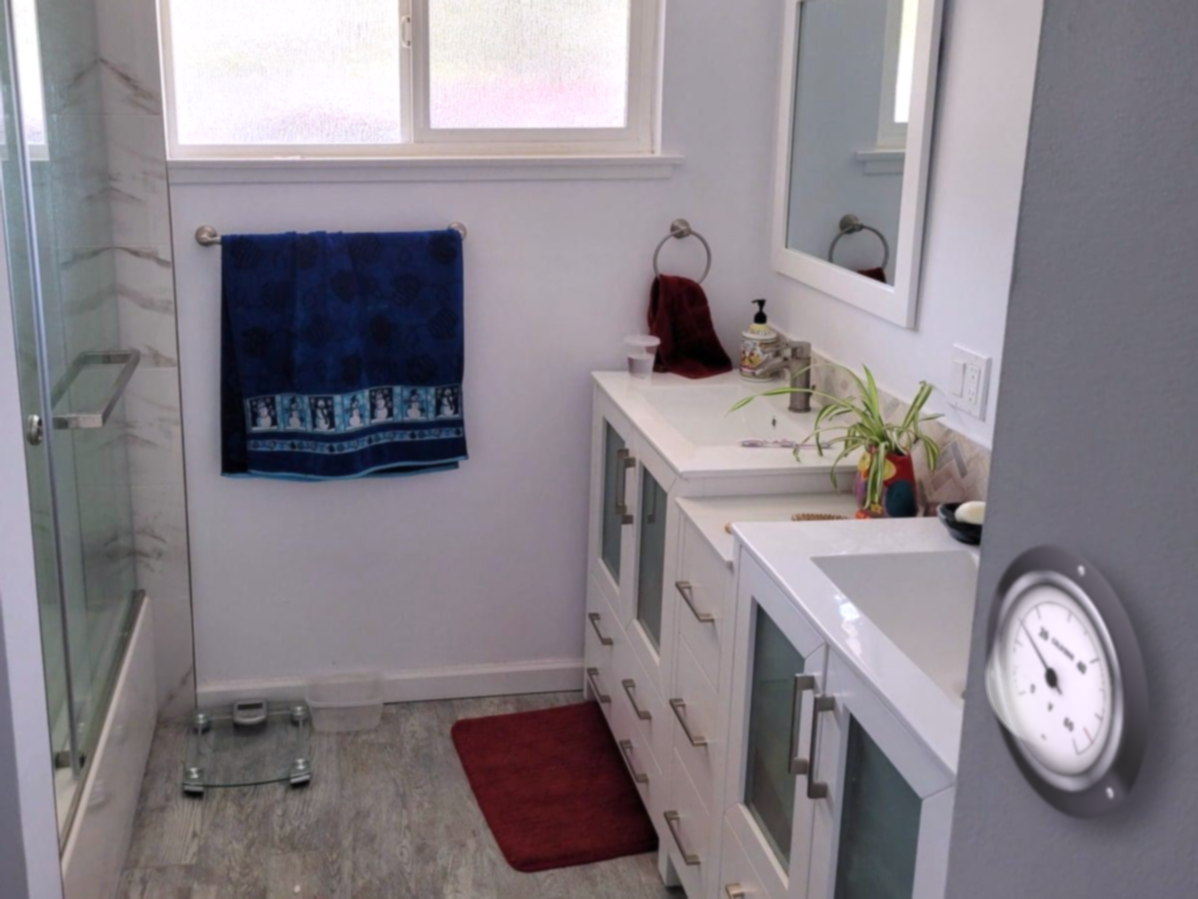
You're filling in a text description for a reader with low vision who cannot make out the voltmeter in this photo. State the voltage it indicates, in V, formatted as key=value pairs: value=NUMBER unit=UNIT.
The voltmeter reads value=15 unit=V
